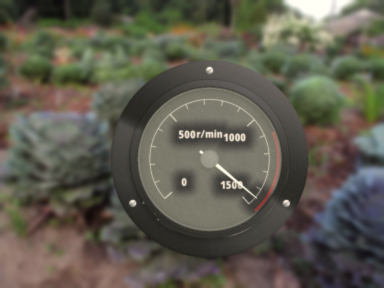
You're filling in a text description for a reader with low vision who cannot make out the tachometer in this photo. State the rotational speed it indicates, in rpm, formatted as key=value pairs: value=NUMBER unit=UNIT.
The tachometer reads value=1450 unit=rpm
